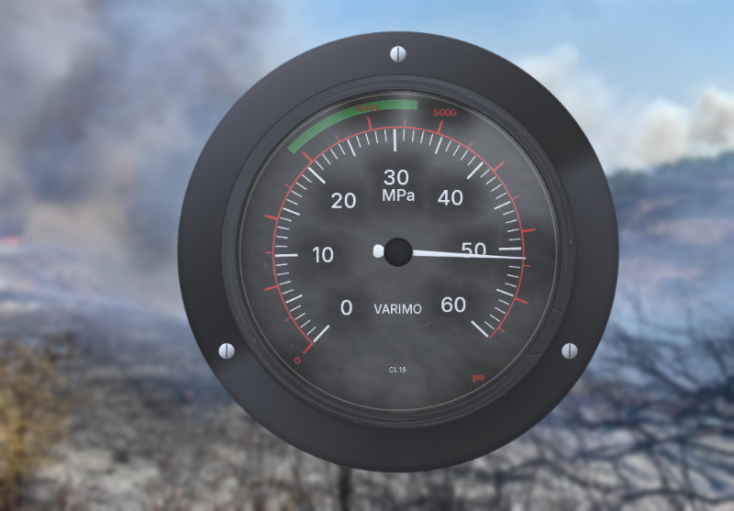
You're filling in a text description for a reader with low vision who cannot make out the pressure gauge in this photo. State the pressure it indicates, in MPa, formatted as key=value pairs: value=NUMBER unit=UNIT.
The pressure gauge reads value=51 unit=MPa
